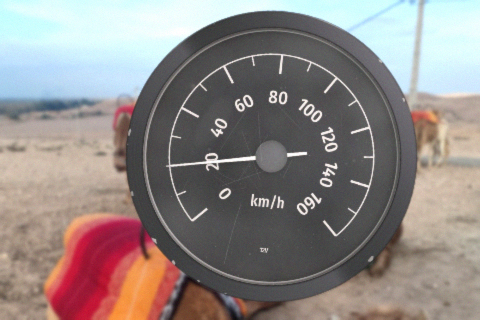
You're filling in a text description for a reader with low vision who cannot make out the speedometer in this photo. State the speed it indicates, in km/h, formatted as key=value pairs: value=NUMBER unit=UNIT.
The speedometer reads value=20 unit=km/h
